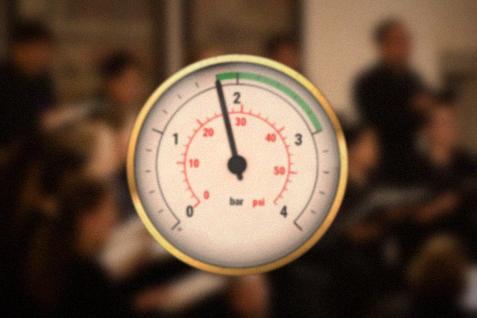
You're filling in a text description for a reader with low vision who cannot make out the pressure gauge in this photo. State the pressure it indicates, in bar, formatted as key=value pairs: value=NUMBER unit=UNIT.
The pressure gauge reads value=1.8 unit=bar
